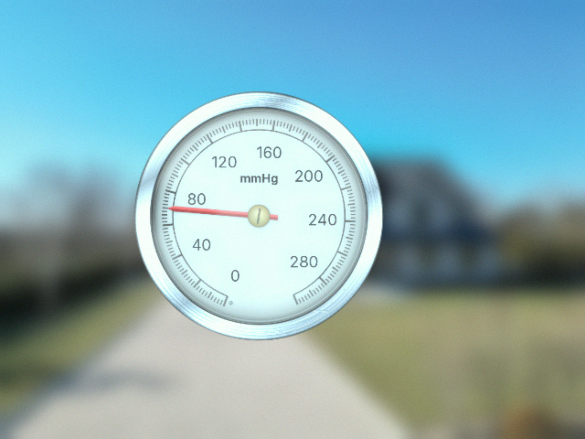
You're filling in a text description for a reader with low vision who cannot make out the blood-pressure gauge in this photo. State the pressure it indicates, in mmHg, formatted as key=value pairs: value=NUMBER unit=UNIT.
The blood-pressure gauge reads value=70 unit=mmHg
